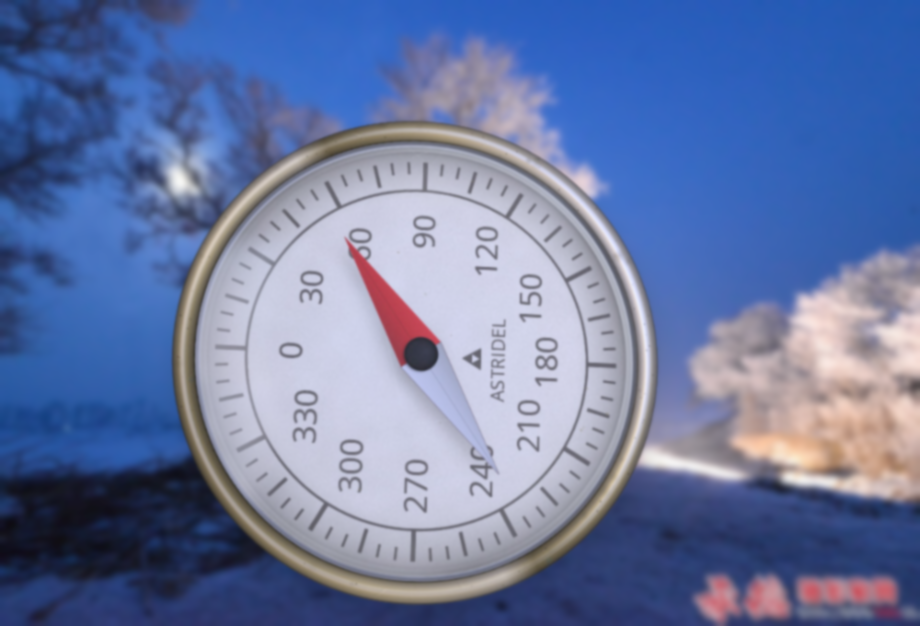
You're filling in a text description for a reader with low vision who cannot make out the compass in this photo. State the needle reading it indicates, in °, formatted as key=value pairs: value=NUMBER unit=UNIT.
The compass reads value=55 unit=°
